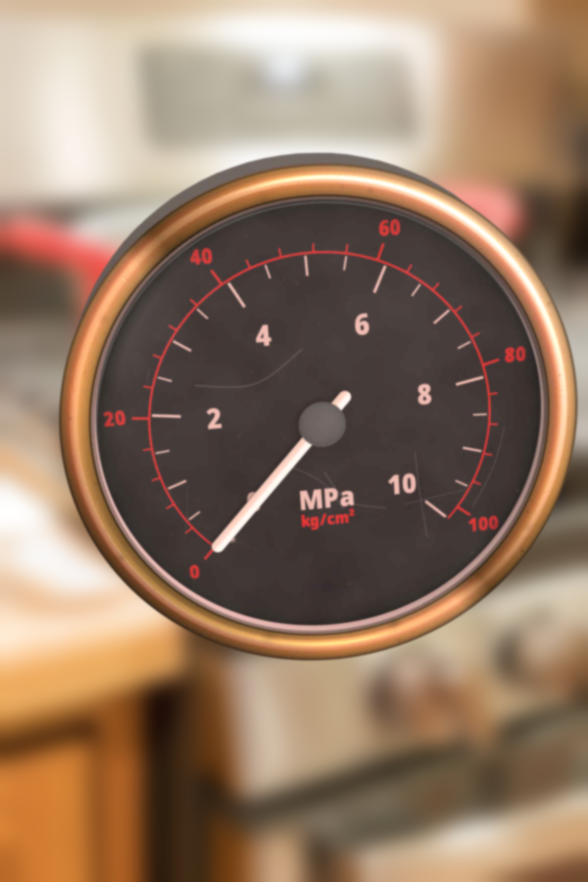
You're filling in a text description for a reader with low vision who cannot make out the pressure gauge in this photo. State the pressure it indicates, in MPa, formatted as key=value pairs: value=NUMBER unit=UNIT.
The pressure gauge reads value=0 unit=MPa
